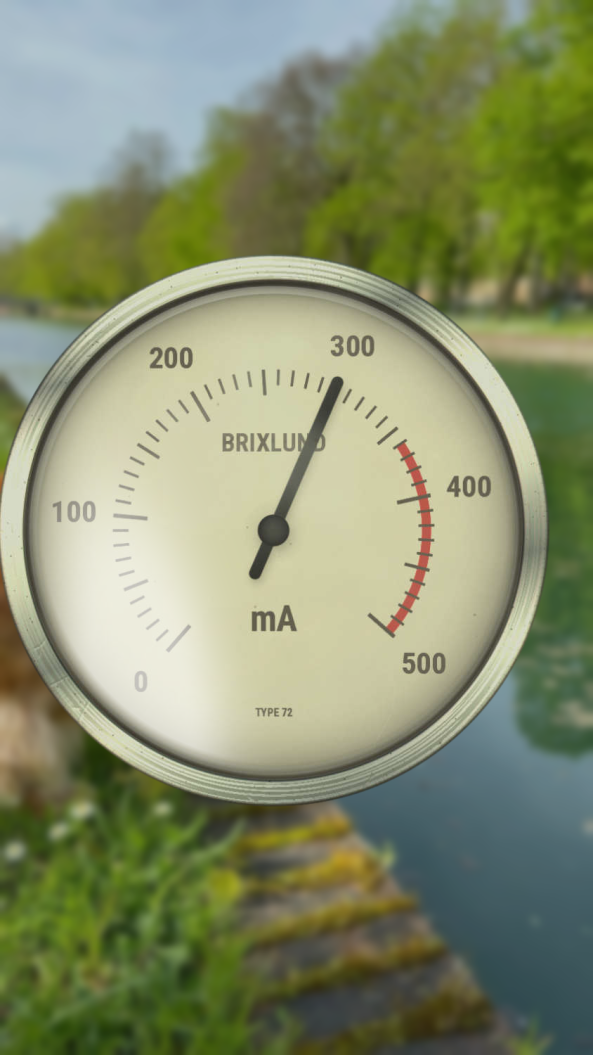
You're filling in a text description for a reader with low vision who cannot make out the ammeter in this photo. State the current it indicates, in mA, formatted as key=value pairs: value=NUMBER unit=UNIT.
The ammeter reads value=300 unit=mA
